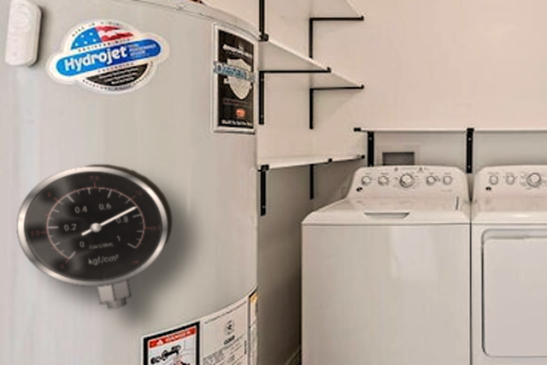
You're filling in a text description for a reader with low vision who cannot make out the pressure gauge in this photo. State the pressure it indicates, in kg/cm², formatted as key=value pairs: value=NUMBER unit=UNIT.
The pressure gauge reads value=0.75 unit=kg/cm²
